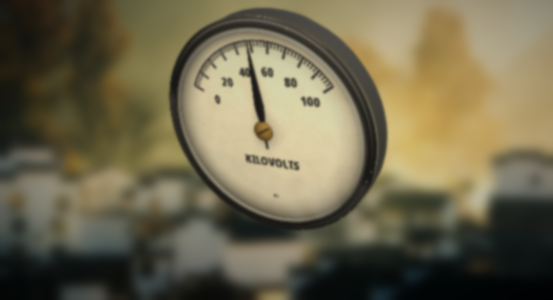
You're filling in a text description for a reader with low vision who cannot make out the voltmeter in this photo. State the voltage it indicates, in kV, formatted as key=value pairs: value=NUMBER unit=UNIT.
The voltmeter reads value=50 unit=kV
